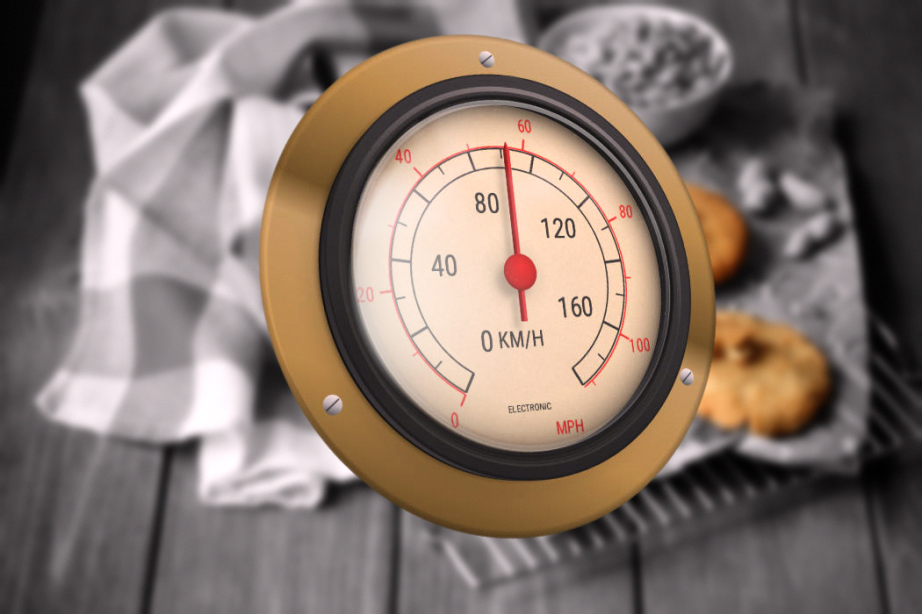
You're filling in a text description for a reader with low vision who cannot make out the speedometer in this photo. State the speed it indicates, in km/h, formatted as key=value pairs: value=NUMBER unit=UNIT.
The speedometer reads value=90 unit=km/h
